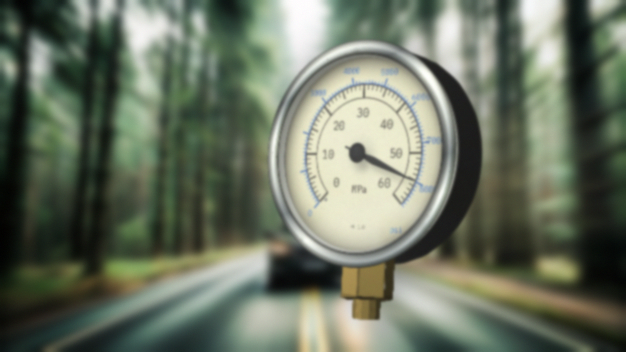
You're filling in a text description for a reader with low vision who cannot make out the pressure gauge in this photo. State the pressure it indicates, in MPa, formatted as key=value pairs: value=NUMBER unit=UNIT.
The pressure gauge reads value=55 unit=MPa
